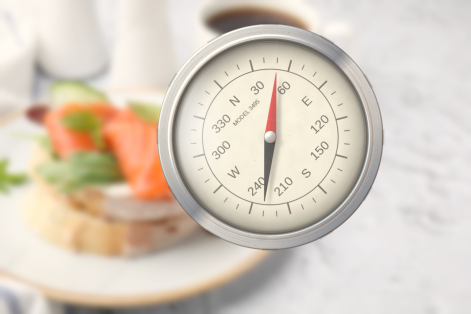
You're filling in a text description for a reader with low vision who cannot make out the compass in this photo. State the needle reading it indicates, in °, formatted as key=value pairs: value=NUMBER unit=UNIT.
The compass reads value=50 unit=°
